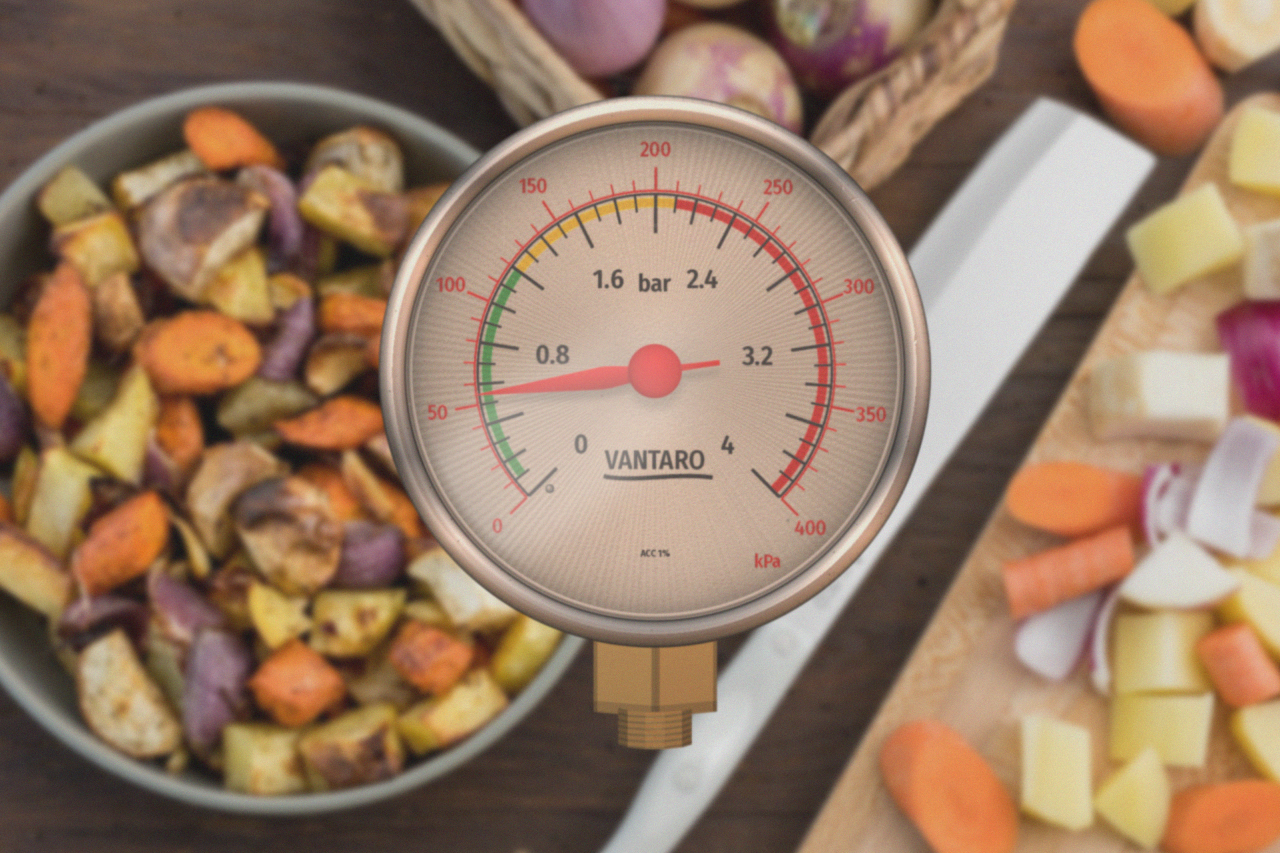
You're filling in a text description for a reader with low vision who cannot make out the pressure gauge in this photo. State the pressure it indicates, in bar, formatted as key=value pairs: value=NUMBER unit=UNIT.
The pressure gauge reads value=0.55 unit=bar
